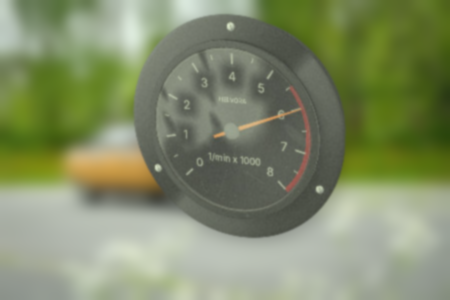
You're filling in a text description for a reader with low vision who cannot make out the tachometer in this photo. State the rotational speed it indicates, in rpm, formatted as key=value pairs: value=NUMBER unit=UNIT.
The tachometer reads value=6000 unit=rpm
